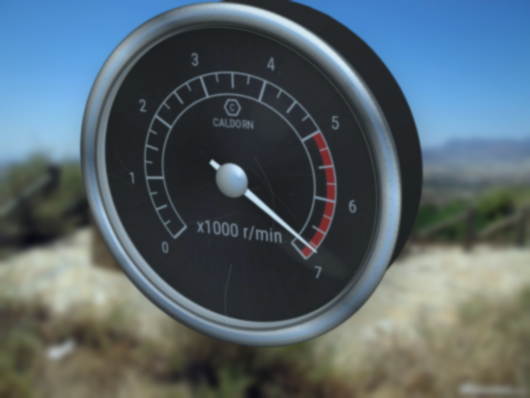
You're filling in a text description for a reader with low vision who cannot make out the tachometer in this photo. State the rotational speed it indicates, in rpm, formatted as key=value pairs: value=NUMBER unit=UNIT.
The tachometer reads value=6750 unit=rpm
